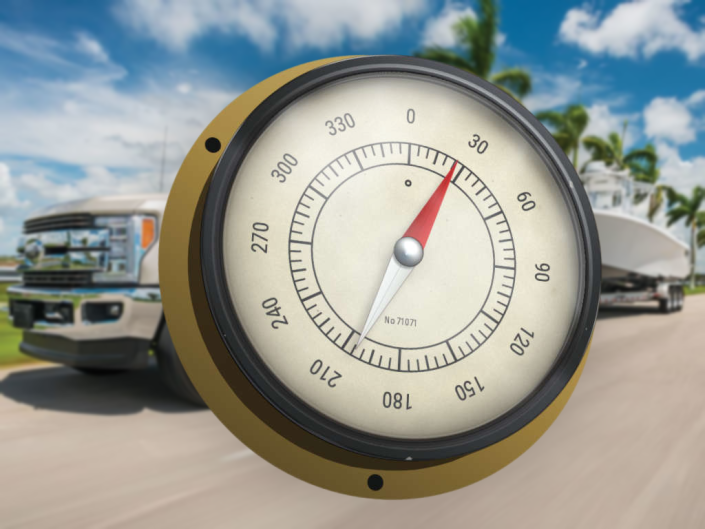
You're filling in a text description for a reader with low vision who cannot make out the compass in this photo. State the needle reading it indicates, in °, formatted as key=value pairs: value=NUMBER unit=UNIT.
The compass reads value=25 unit=°
